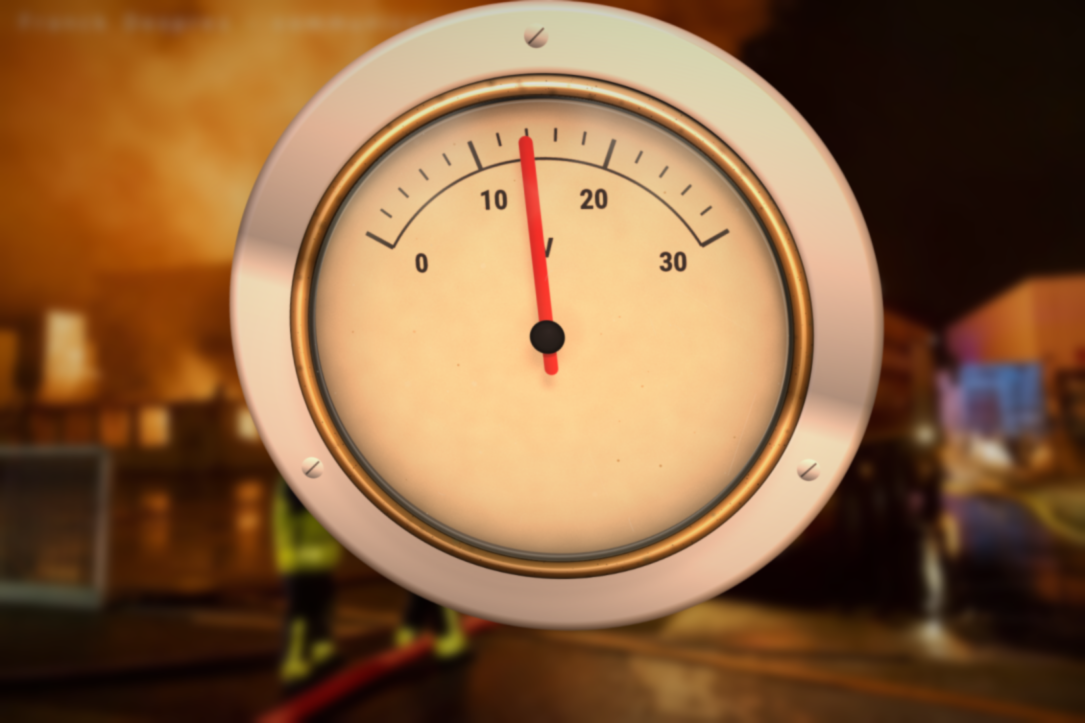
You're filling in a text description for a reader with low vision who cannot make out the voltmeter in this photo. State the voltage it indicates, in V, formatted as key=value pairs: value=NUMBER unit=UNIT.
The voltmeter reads value=14 unit=V
